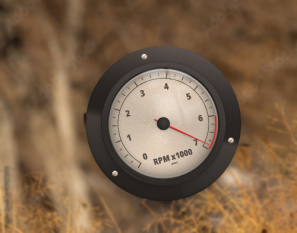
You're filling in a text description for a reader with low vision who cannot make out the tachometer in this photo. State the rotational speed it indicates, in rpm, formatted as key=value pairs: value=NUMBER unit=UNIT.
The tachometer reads value=6875 unit=rpm
